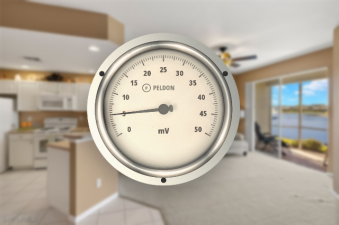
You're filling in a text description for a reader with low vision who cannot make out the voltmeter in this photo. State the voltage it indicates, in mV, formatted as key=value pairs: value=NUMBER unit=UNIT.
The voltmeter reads value=5 unit=mV
